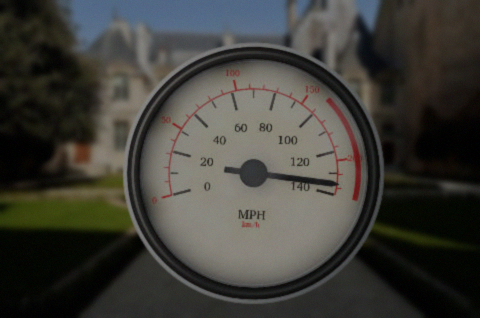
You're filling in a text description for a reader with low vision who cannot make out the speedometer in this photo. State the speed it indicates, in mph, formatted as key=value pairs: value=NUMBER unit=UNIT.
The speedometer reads value=135 unit=mph
